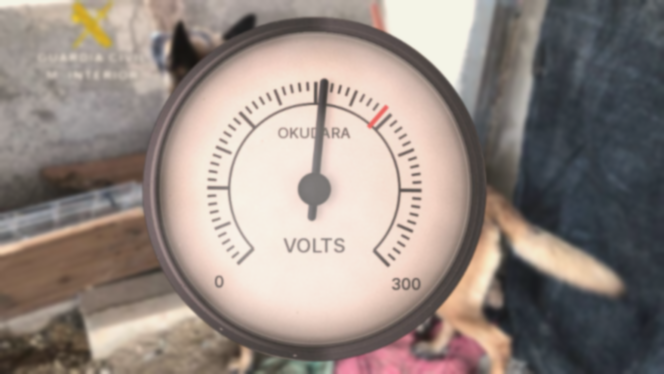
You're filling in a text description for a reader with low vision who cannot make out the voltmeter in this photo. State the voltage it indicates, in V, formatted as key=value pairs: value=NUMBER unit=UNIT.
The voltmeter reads value=155 unit=V
